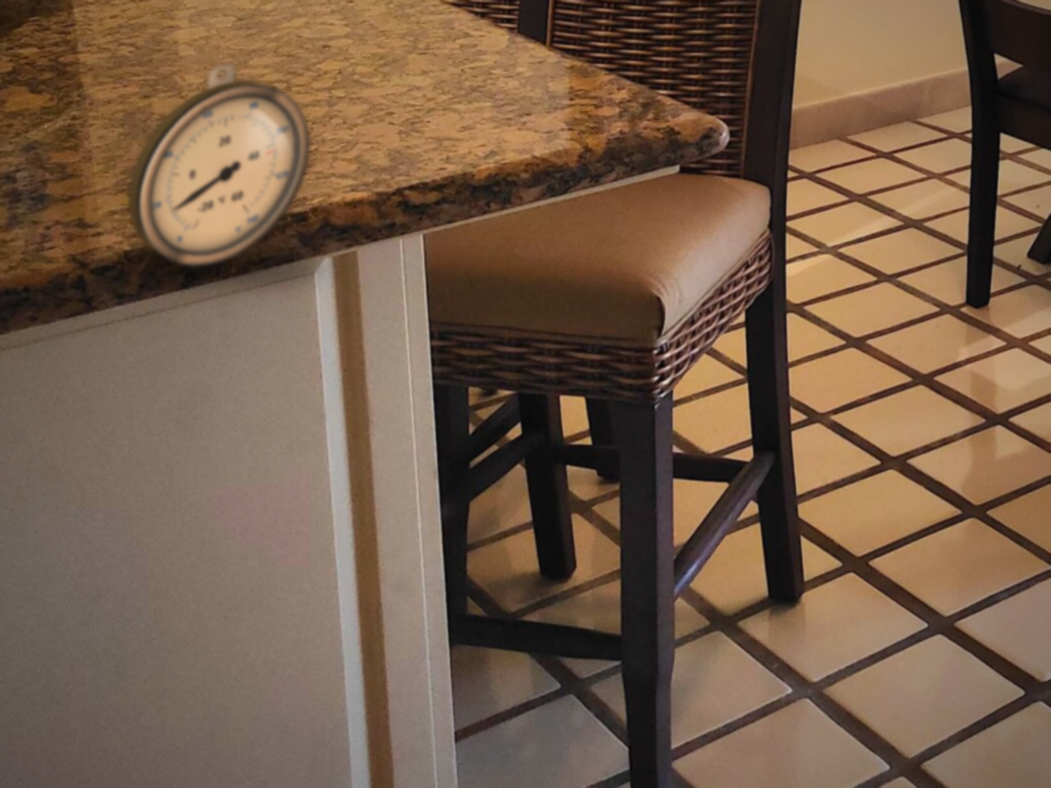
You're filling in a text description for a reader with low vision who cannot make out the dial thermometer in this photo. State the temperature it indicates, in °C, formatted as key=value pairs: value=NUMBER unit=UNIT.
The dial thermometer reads value=-10 unit=°C
